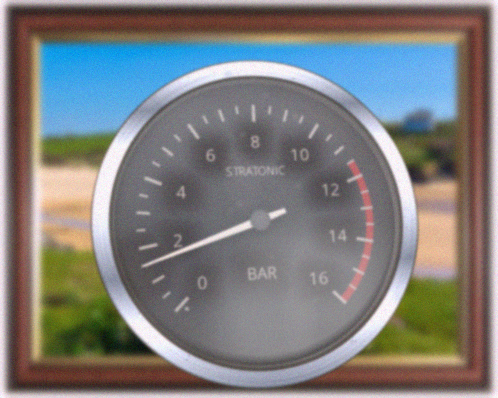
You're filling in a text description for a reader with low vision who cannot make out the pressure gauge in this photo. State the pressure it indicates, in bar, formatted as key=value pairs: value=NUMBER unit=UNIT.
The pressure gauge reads value=1.5 unit=bar
